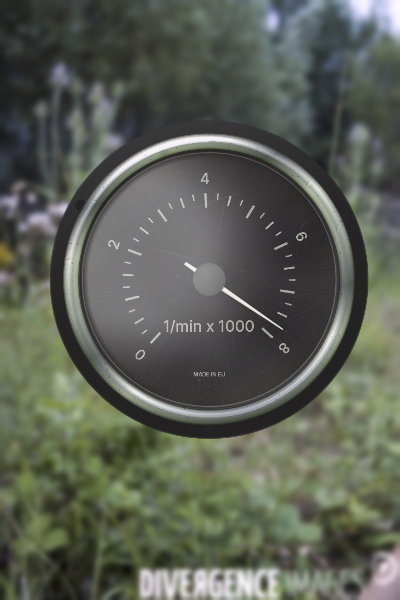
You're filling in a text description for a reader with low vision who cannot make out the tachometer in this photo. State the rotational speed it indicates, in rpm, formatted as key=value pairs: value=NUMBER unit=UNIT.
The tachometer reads value=7750 unit=rpm
